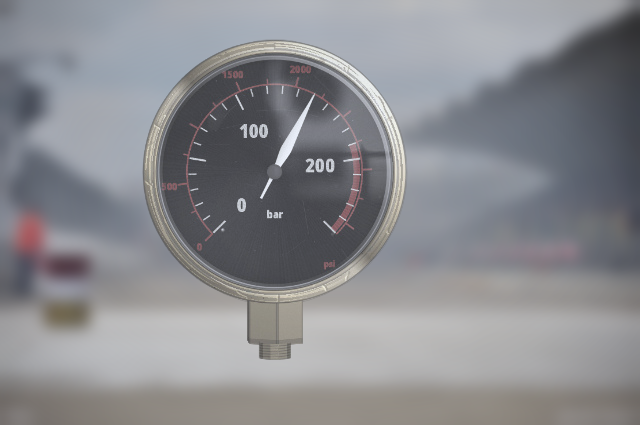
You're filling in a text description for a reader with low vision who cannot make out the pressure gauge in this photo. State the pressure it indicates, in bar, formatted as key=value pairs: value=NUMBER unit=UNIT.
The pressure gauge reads value=150 unit=bar
